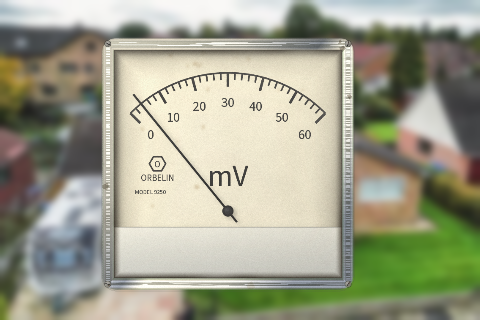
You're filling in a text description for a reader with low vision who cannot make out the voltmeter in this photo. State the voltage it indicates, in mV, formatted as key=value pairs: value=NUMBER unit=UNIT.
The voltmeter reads value=4 unit=mV
